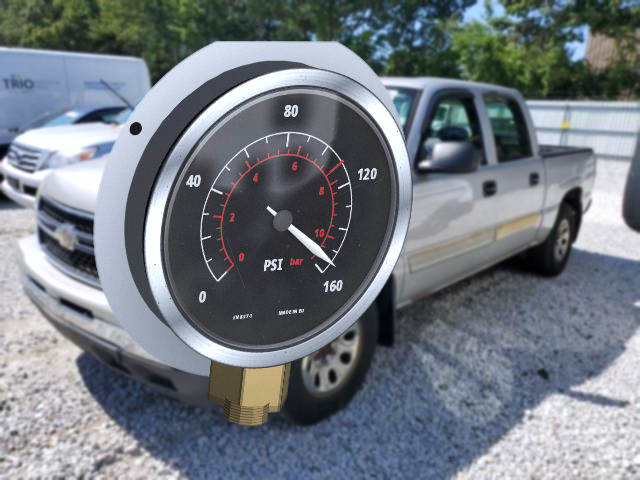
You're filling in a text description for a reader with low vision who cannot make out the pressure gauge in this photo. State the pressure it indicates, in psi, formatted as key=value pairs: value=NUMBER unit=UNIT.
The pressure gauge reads value=155 unit=psi
